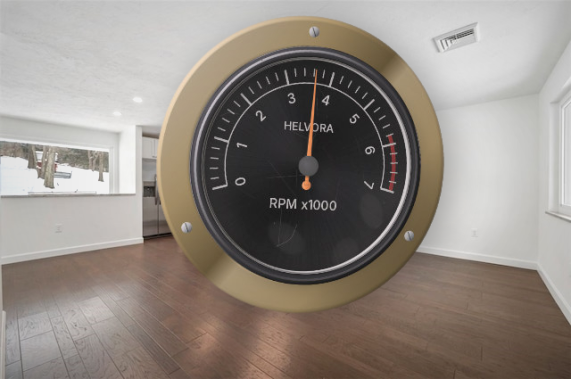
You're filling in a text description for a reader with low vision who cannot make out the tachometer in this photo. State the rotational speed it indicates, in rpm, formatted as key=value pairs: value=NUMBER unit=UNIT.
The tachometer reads value=3600 unit=rpm
